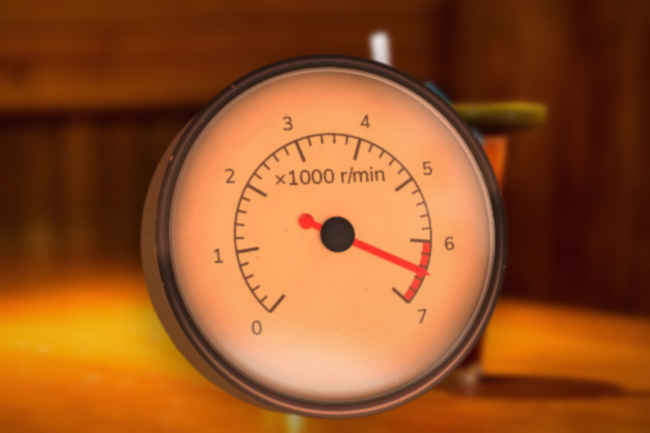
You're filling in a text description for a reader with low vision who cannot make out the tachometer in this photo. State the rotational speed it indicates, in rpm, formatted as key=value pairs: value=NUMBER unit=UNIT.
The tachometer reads value=6500 unit=rpm
